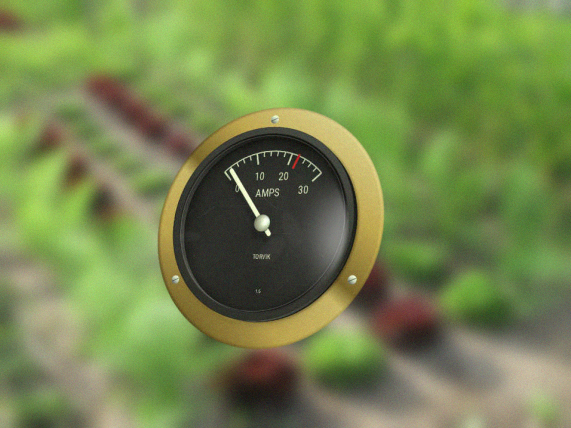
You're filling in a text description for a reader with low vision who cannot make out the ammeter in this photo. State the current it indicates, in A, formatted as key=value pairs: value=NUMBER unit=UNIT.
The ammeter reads value=2 unit=A
